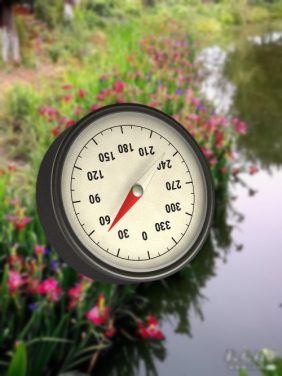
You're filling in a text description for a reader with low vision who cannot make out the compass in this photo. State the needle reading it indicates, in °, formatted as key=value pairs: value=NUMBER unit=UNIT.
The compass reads value=50 unit=°
